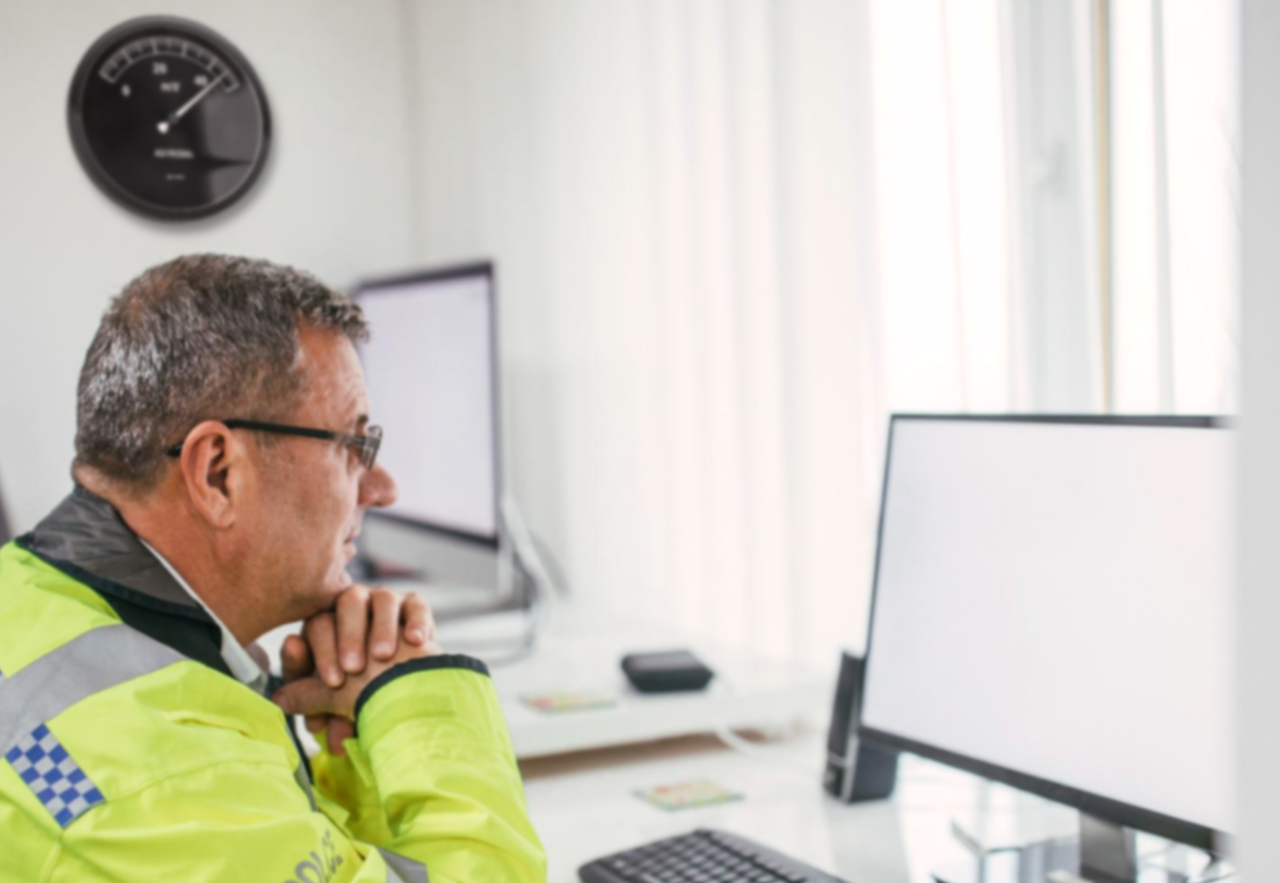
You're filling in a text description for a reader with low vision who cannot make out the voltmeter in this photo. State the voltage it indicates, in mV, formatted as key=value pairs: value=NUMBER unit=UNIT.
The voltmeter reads value=45 unit=mV
